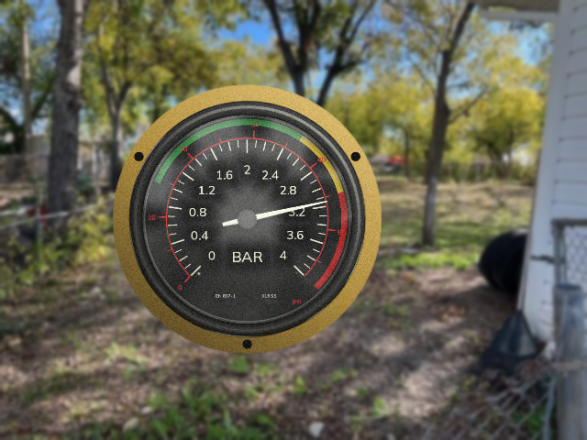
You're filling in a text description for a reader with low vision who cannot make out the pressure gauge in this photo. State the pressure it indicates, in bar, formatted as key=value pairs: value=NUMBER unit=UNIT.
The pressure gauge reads value=3.15 unit=bar
